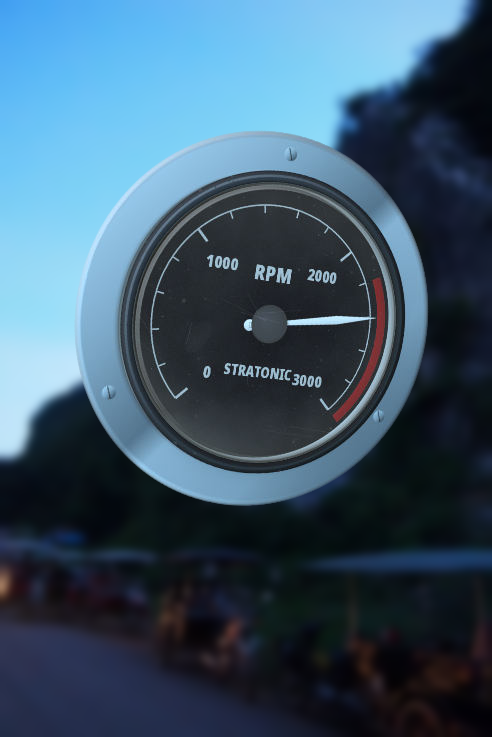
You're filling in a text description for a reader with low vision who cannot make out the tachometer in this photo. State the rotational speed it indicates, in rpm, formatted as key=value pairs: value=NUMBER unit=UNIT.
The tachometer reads value=2400 unit=rpm
